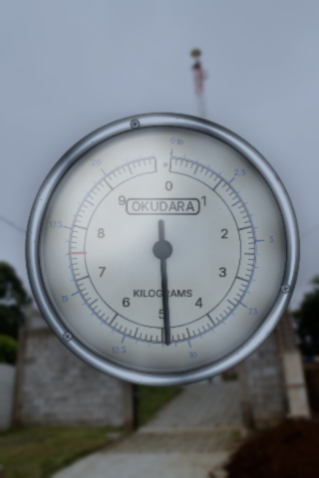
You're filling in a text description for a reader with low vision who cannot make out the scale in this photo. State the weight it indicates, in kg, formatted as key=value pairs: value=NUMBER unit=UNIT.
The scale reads value=4.9 unit=kg
